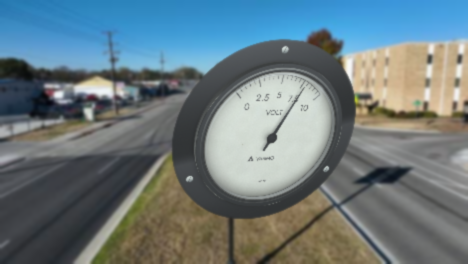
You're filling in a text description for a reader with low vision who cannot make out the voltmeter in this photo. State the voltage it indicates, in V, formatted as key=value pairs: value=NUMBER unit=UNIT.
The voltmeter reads value=7.5 unit=V
